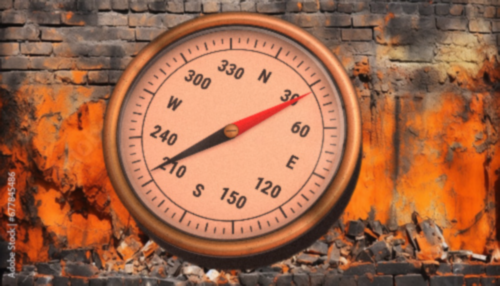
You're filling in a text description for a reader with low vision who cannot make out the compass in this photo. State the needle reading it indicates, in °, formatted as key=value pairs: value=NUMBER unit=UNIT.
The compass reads value=35 unit=°
